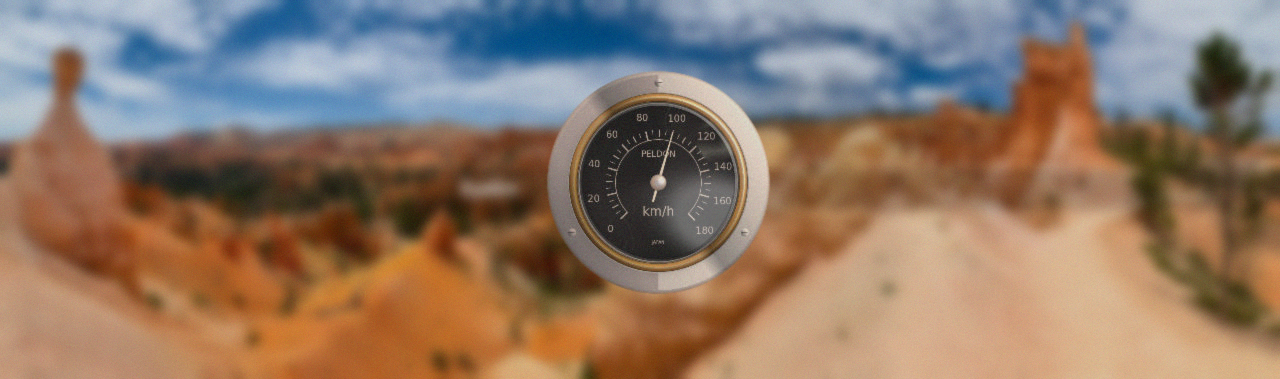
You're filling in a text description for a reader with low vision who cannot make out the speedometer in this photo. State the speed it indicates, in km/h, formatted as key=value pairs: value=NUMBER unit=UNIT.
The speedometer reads value=100 unit=km/h
